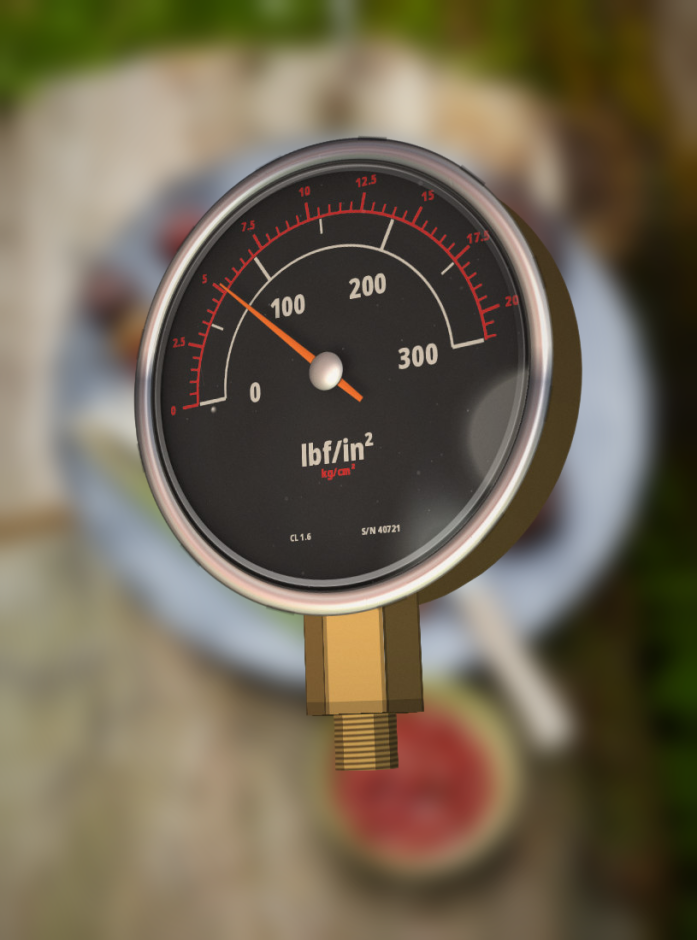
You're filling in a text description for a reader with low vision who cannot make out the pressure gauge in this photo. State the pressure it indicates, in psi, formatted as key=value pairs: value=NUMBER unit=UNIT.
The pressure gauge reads value=75 unit=psi
